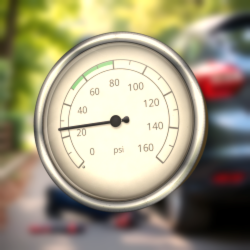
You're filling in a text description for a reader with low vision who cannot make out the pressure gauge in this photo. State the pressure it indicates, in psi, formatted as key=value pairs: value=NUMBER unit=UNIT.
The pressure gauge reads value=25 unit=psi
